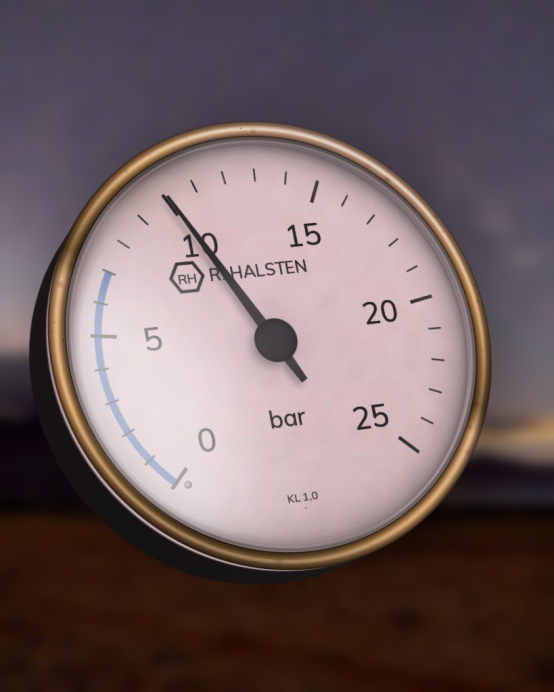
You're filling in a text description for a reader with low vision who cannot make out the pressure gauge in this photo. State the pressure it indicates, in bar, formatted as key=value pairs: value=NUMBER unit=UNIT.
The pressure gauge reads value=10 unit=bar
